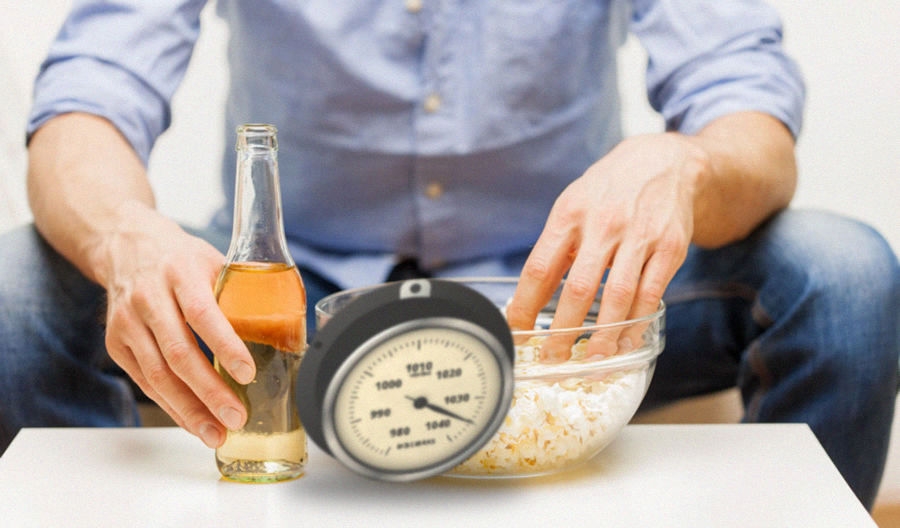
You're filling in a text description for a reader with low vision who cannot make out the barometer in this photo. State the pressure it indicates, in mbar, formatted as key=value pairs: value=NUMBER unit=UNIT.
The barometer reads value=1035 unit=mbar
